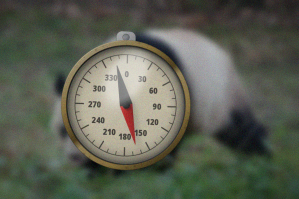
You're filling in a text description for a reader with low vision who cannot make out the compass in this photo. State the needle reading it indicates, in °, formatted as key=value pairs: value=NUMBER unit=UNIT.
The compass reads value=165 unit=°
